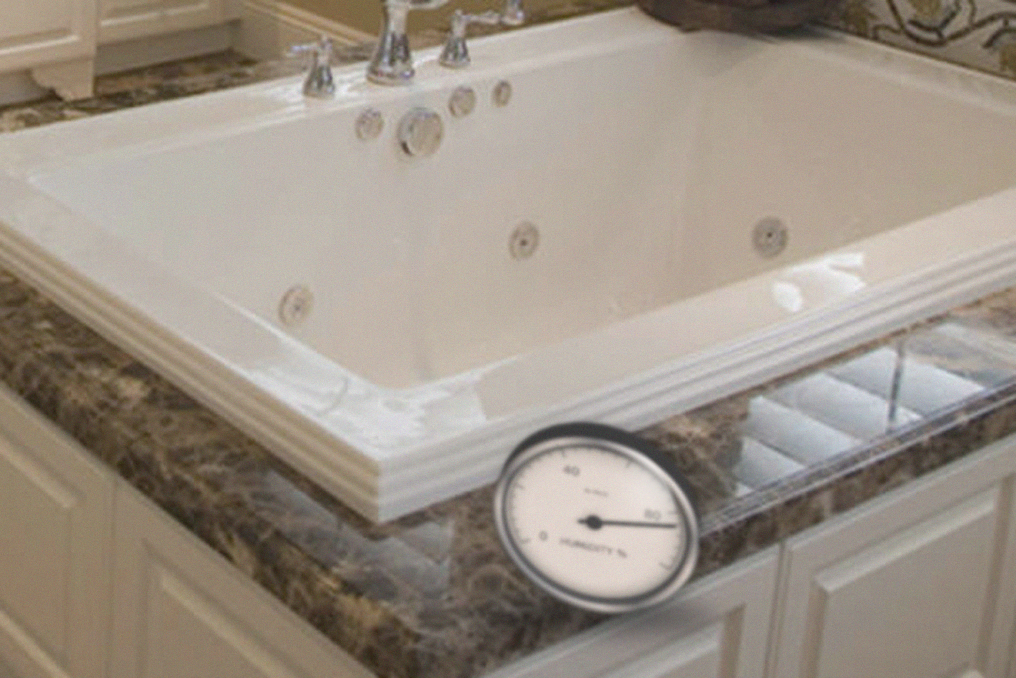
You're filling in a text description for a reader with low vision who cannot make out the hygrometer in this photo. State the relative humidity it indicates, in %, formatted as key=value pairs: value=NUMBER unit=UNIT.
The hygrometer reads value=84 unit=%
